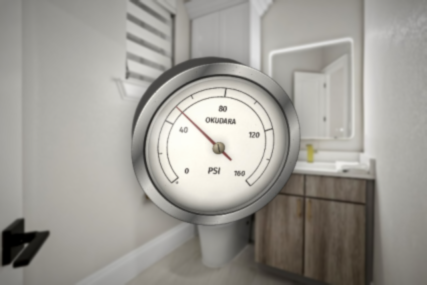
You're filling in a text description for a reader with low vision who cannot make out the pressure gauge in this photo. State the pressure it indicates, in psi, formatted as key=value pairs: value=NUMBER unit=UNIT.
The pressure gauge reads value=50 unit=psi
